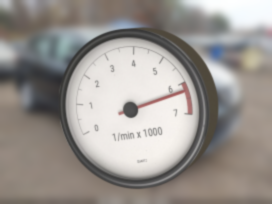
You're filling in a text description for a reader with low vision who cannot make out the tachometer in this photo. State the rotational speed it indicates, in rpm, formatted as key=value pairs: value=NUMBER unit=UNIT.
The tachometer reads value=6250 unit=rpm
